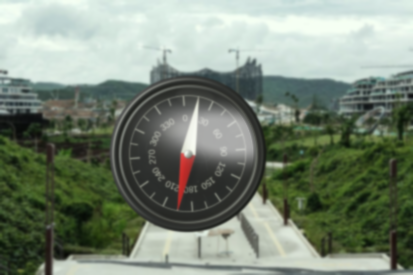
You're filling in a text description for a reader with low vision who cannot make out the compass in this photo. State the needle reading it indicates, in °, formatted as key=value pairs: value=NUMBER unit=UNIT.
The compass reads value=195 unit=°
